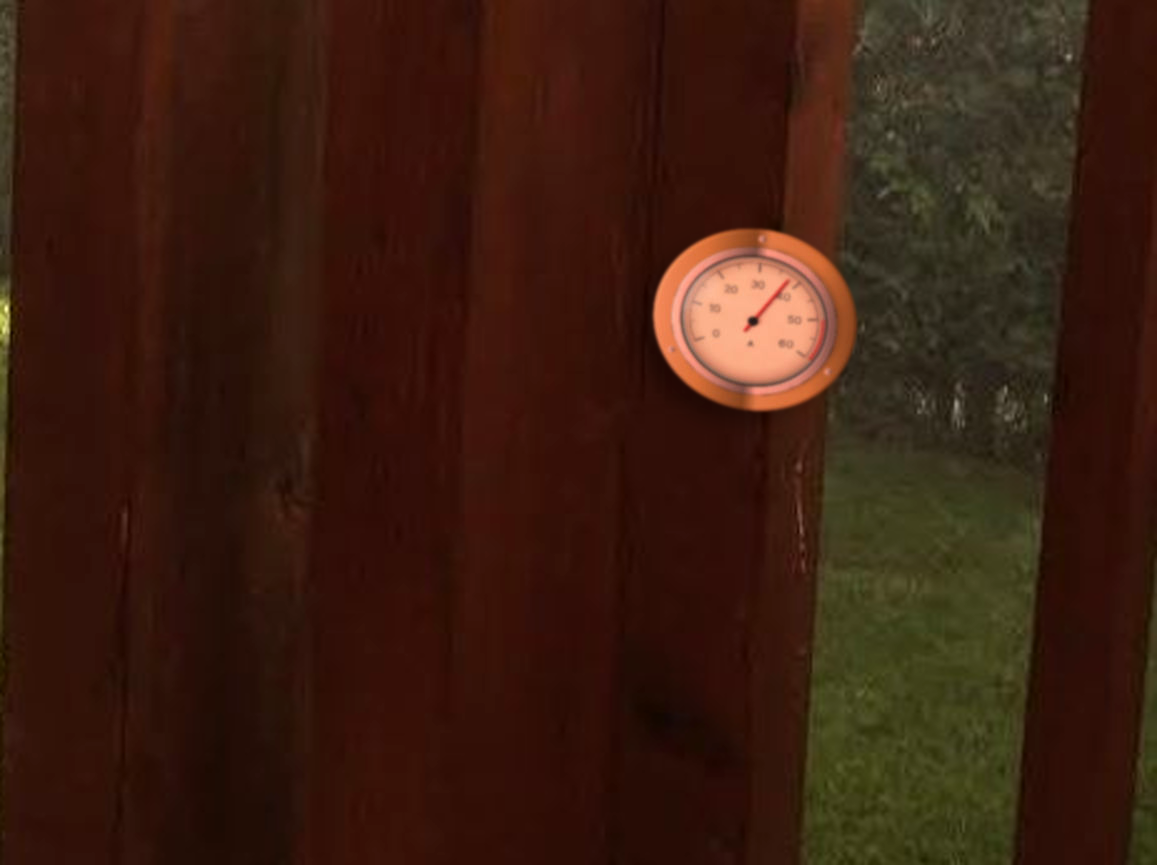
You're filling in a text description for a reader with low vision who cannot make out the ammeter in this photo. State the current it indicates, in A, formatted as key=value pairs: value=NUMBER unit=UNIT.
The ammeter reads value=37.5 unit=A
